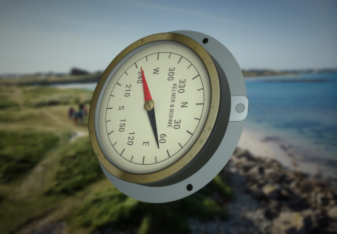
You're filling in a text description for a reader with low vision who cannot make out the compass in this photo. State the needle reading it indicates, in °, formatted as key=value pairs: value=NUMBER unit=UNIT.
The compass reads value=247.5 unit=°
